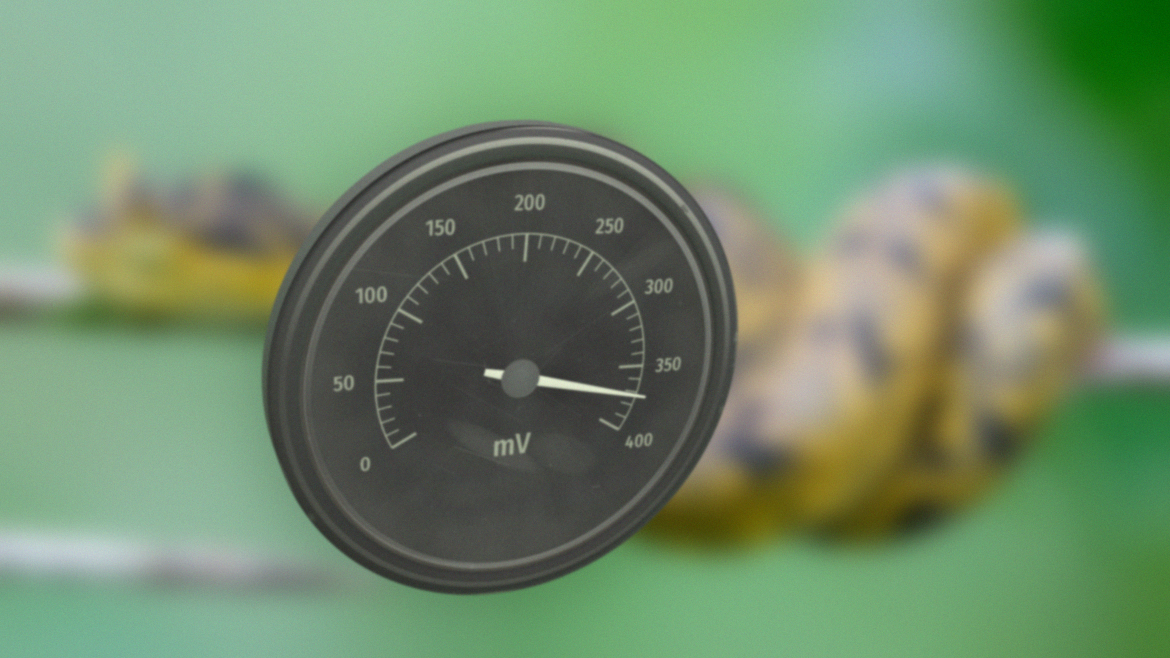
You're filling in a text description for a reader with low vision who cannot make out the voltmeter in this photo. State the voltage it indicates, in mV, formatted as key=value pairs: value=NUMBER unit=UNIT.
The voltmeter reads value=370 unit=mV
